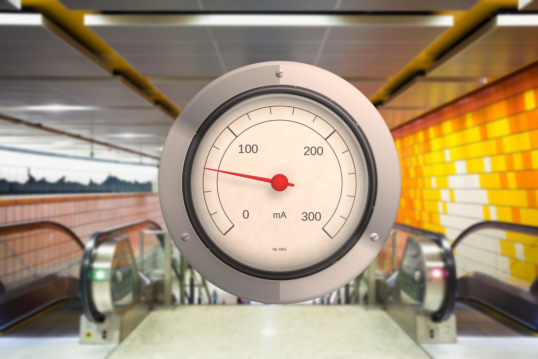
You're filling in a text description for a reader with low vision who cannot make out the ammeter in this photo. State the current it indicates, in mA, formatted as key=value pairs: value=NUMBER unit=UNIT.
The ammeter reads value=60 unit=mA
